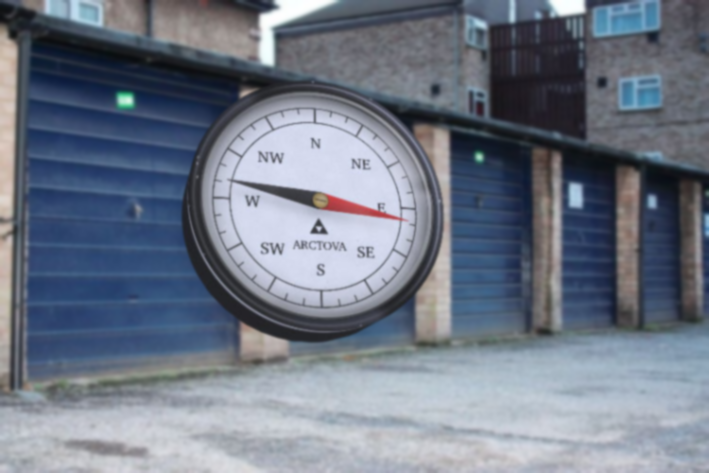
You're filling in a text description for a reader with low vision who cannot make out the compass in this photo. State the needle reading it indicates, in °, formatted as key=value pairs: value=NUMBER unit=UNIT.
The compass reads value=100 unit=°
